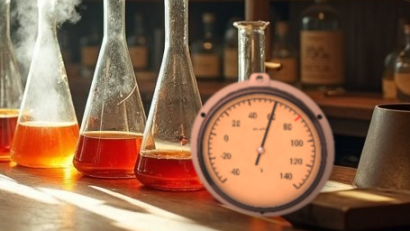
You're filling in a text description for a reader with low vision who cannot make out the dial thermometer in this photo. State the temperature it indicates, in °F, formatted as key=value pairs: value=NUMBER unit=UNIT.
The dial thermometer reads value=60 unit=°F
